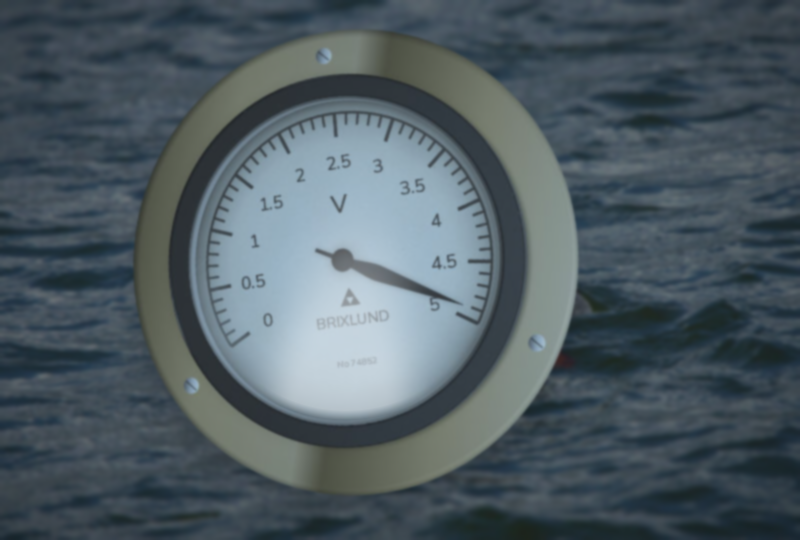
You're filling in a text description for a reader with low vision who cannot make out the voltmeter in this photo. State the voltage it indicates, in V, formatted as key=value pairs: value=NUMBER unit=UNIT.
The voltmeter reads value=4.9 unit=V
